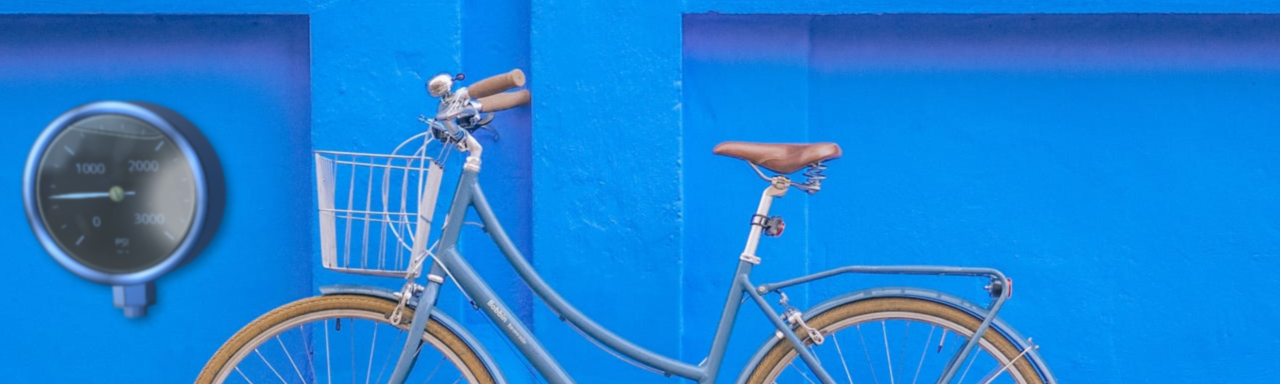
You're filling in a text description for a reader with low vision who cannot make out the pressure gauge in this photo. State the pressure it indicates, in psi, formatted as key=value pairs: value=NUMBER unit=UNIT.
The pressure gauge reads value=500 unit=psi
